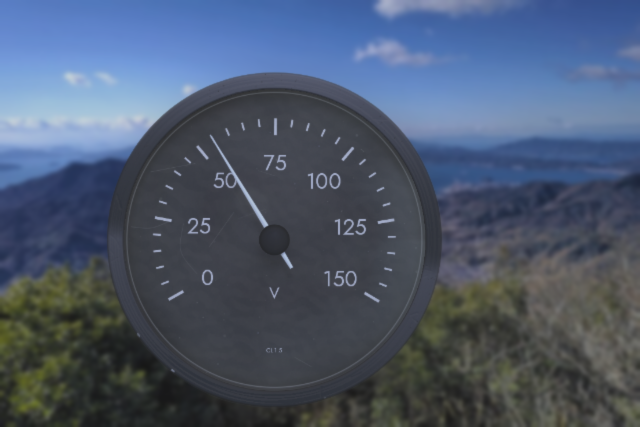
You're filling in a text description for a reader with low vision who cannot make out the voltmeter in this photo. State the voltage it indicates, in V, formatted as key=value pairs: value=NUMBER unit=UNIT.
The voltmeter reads value=55 unit=V
